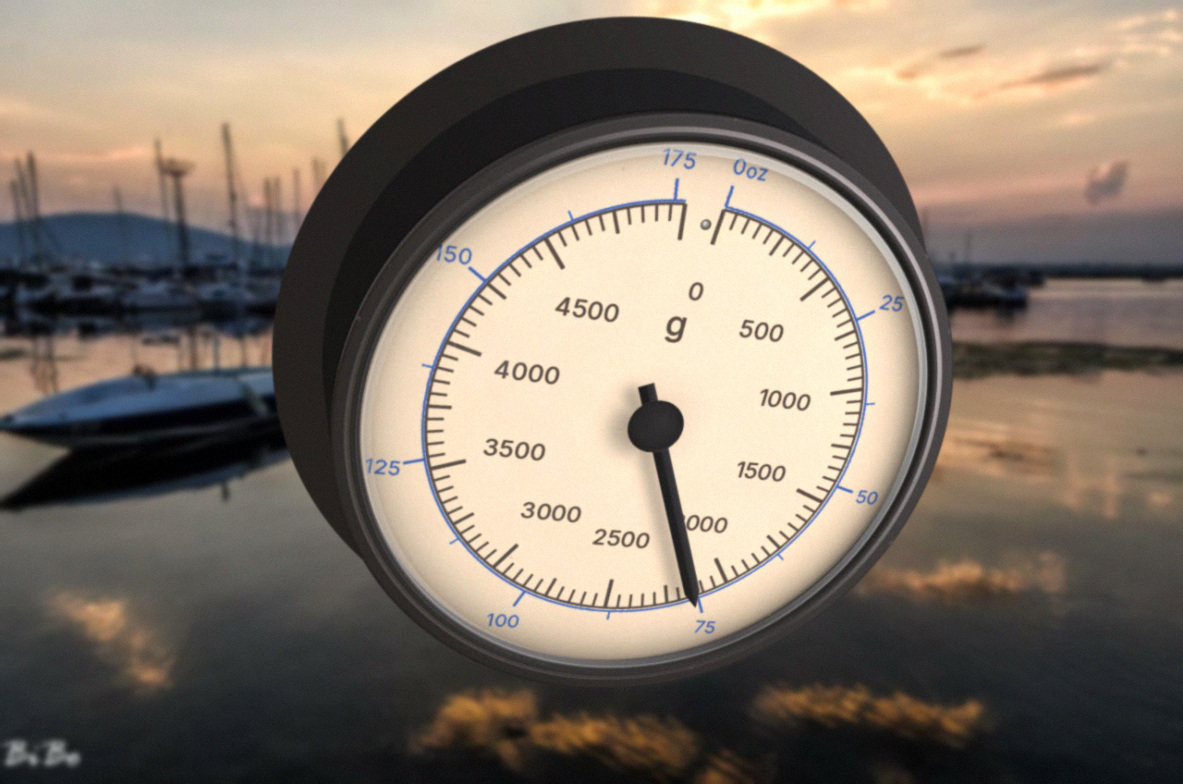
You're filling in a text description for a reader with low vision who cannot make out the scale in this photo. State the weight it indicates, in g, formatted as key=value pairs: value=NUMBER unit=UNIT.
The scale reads value=2150 unit=g
